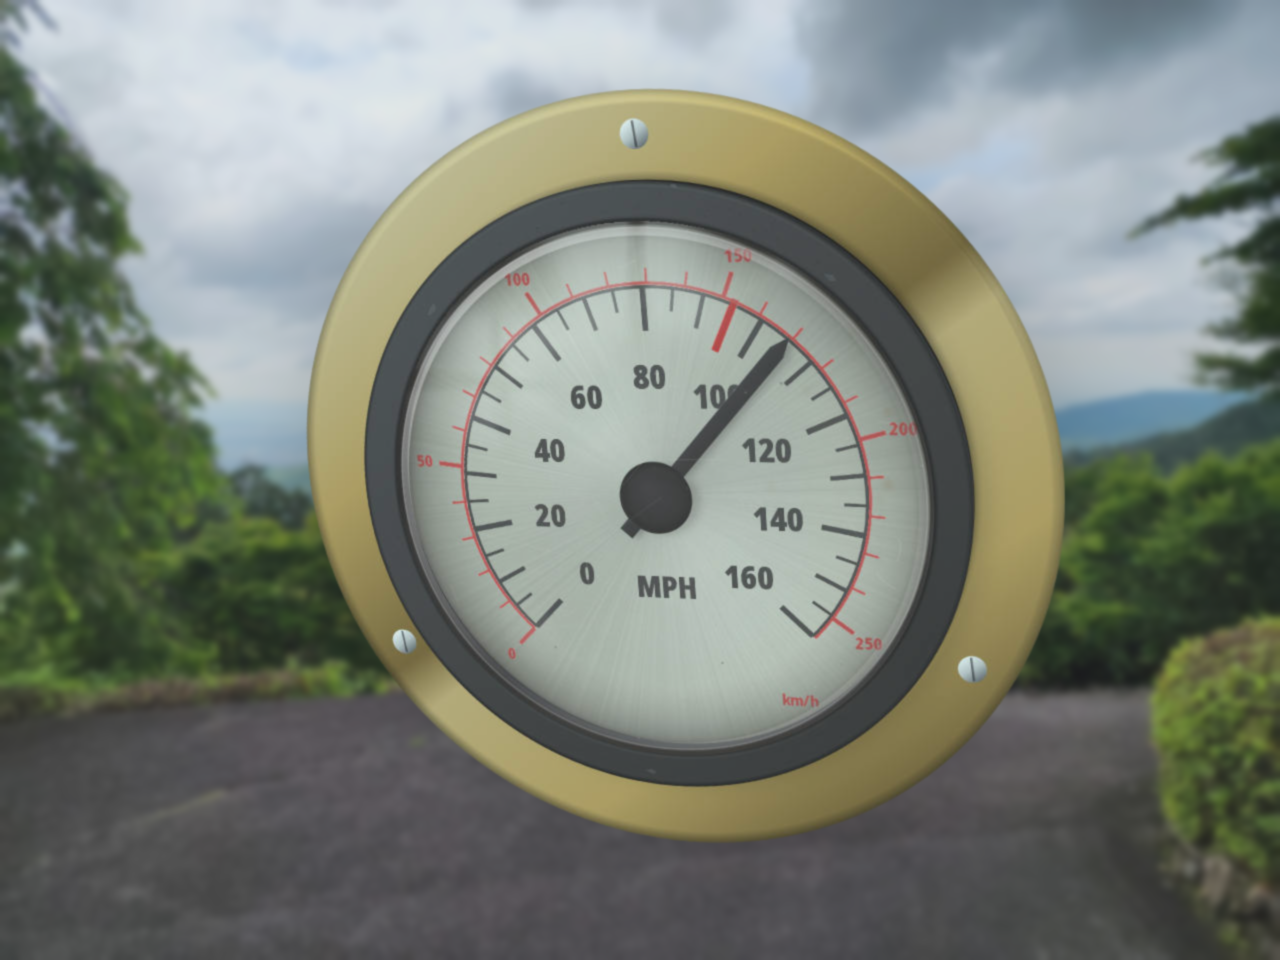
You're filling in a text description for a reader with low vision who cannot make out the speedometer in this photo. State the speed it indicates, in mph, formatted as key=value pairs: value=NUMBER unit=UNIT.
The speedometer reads value=105 unit=mph
